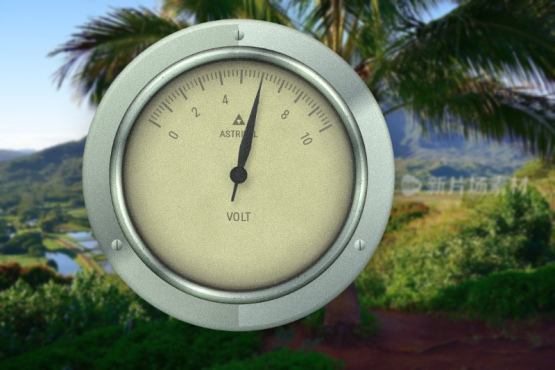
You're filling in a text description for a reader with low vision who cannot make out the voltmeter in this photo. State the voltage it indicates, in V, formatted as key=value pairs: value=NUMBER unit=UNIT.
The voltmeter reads value=6 unit=V
